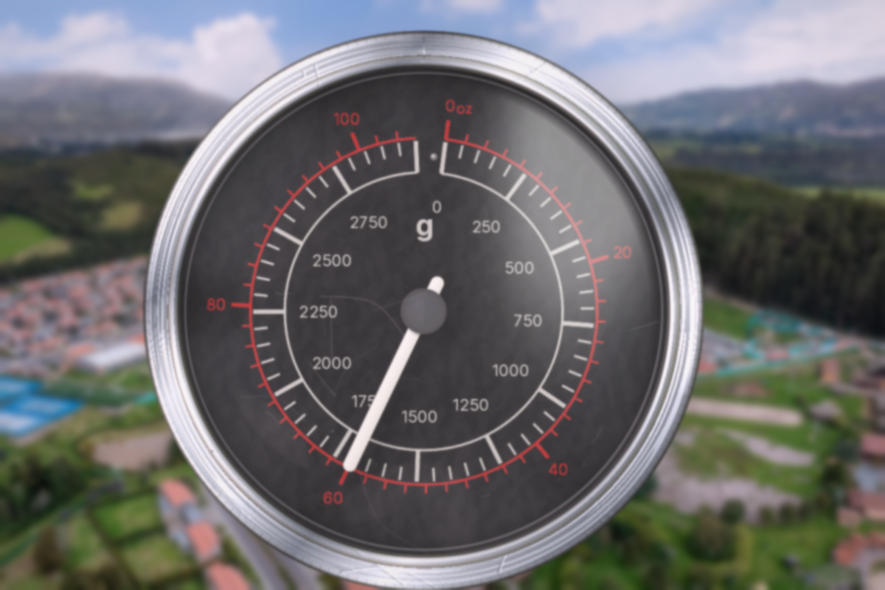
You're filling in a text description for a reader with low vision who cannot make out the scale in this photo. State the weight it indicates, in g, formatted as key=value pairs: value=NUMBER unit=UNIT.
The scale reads value=1700 unit=g
